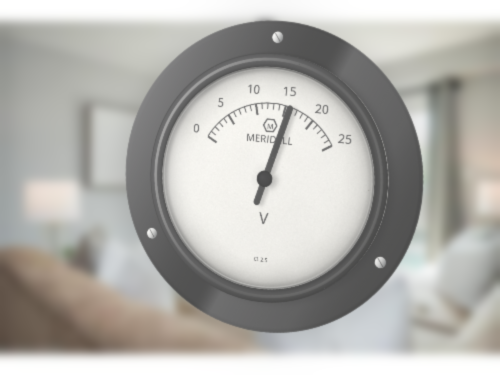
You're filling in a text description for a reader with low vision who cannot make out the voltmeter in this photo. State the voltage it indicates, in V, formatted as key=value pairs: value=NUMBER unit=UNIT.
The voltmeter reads value=16 unit=V
